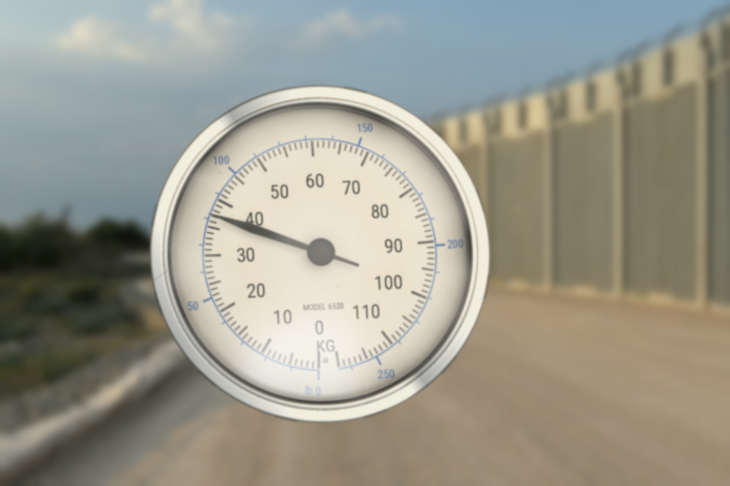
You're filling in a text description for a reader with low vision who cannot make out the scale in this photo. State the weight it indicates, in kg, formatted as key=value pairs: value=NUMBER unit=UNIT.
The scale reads value=37 unit=kg
